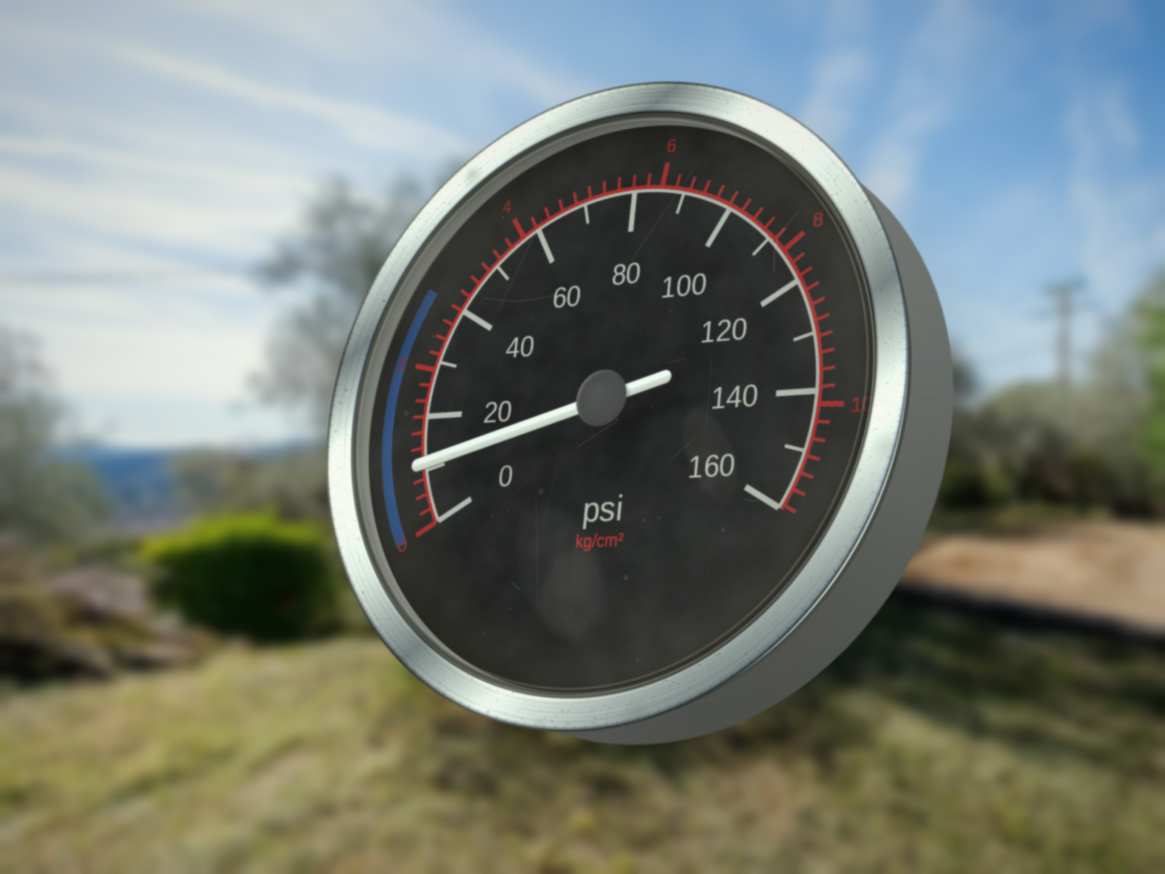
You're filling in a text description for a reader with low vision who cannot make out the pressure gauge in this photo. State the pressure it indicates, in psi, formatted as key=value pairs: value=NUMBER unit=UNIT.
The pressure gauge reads value=10 unit=psi
